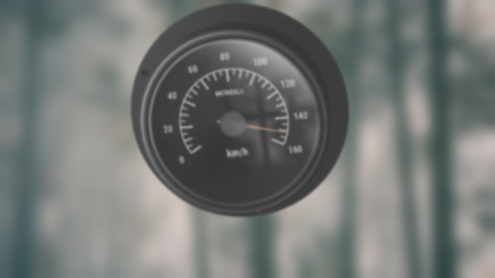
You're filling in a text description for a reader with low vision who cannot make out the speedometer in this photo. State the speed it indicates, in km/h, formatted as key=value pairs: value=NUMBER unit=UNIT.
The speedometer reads value=150 unit=km/h
